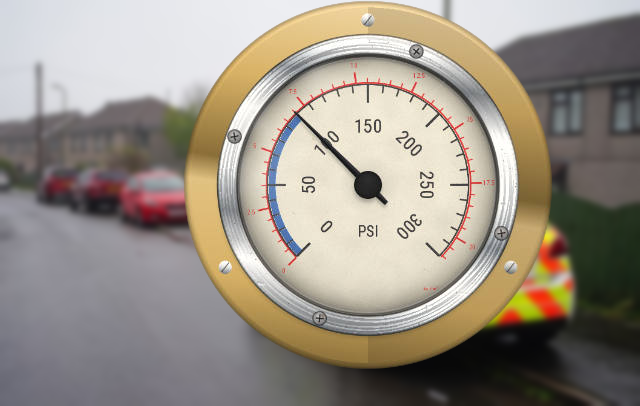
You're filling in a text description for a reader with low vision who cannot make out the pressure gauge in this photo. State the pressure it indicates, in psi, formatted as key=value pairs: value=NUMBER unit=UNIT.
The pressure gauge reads value=100 unit=psi
